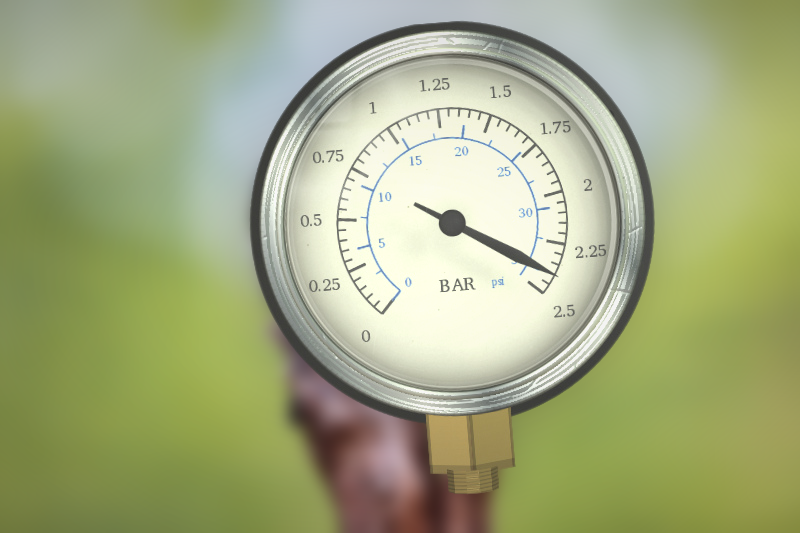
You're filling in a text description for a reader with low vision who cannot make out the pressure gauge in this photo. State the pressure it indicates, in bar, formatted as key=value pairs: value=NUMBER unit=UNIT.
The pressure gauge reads value=2.4 unit=bar
